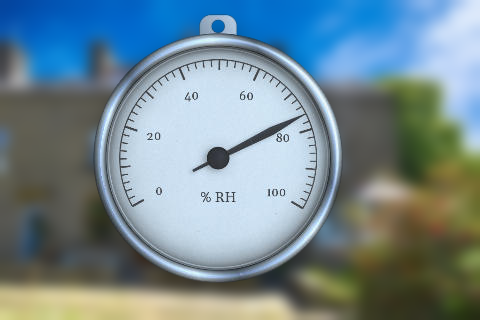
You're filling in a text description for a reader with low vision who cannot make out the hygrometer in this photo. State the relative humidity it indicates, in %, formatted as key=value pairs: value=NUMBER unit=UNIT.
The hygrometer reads value=76 unit=%
